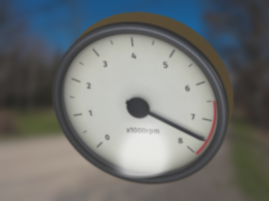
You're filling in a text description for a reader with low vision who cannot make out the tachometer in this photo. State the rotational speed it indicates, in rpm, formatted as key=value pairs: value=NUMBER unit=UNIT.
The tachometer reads value=7500 unit=rpm
